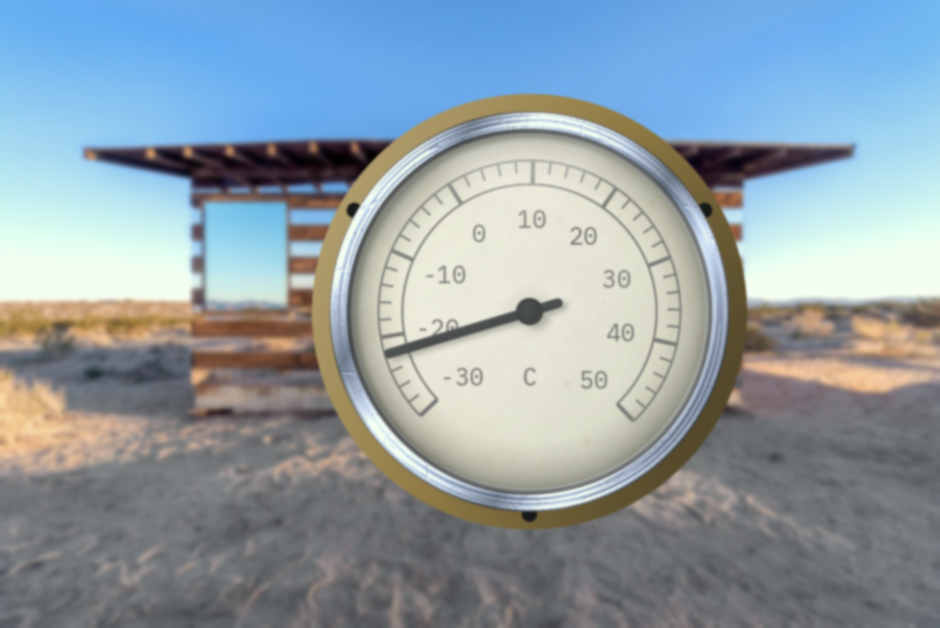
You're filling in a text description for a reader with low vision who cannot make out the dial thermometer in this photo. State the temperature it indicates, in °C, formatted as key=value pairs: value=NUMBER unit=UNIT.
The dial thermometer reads value=-22 unit=°C
